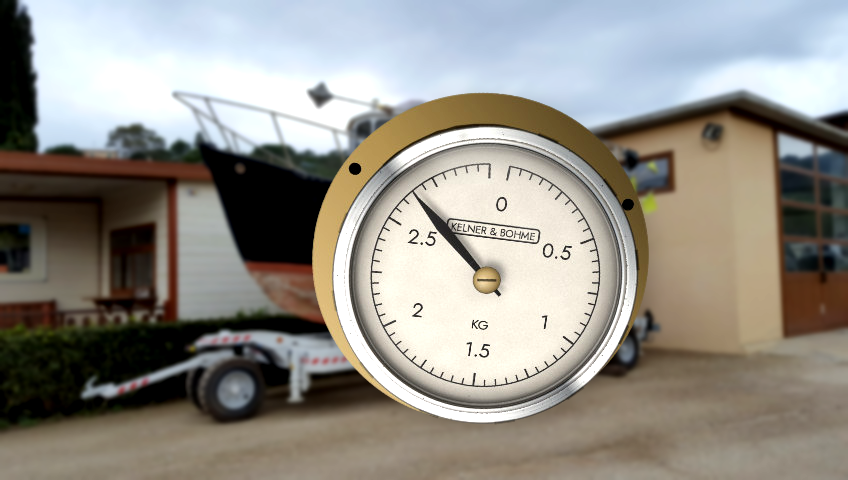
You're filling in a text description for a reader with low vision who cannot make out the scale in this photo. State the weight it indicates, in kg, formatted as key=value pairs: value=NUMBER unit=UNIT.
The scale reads value=2.65 unit=kg
